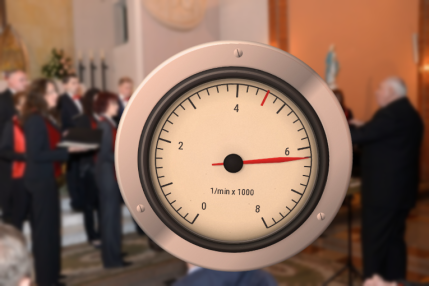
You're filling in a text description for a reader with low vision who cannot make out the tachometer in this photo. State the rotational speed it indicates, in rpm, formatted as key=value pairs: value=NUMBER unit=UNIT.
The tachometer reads value=6200 unit=rpm
